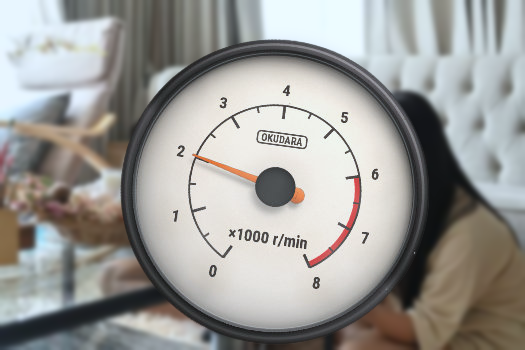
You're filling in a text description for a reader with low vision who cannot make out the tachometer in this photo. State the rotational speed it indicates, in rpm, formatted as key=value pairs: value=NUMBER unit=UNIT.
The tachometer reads value=2000 unit=rpm
